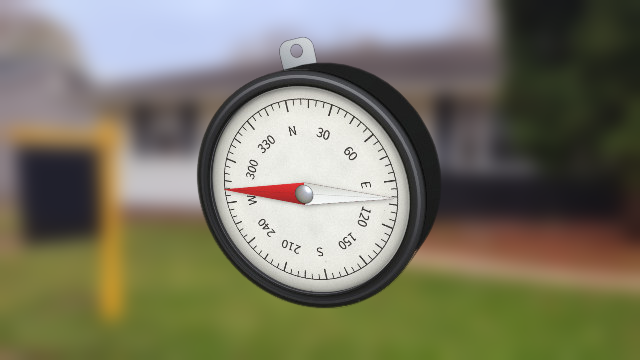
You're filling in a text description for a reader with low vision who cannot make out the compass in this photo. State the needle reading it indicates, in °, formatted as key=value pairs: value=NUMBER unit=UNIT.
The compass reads value=280 unit=°
